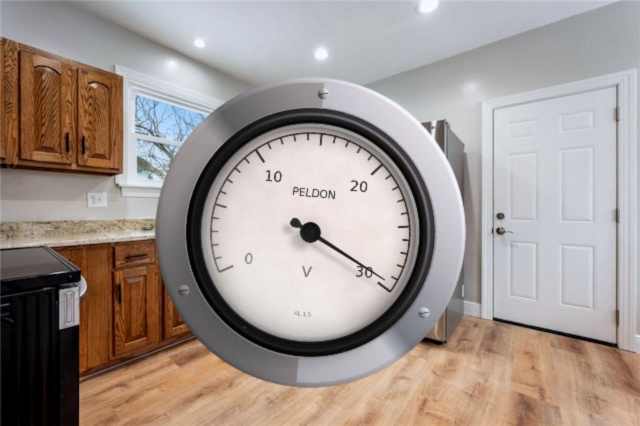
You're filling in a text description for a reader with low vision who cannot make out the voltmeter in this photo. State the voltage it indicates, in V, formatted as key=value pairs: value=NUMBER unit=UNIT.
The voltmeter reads value=29.5 unit=V
